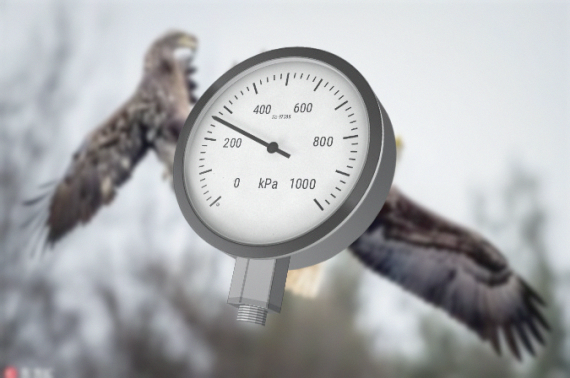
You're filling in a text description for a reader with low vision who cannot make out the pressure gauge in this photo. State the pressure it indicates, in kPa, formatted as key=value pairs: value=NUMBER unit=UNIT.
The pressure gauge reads value=260 unit=kPa
